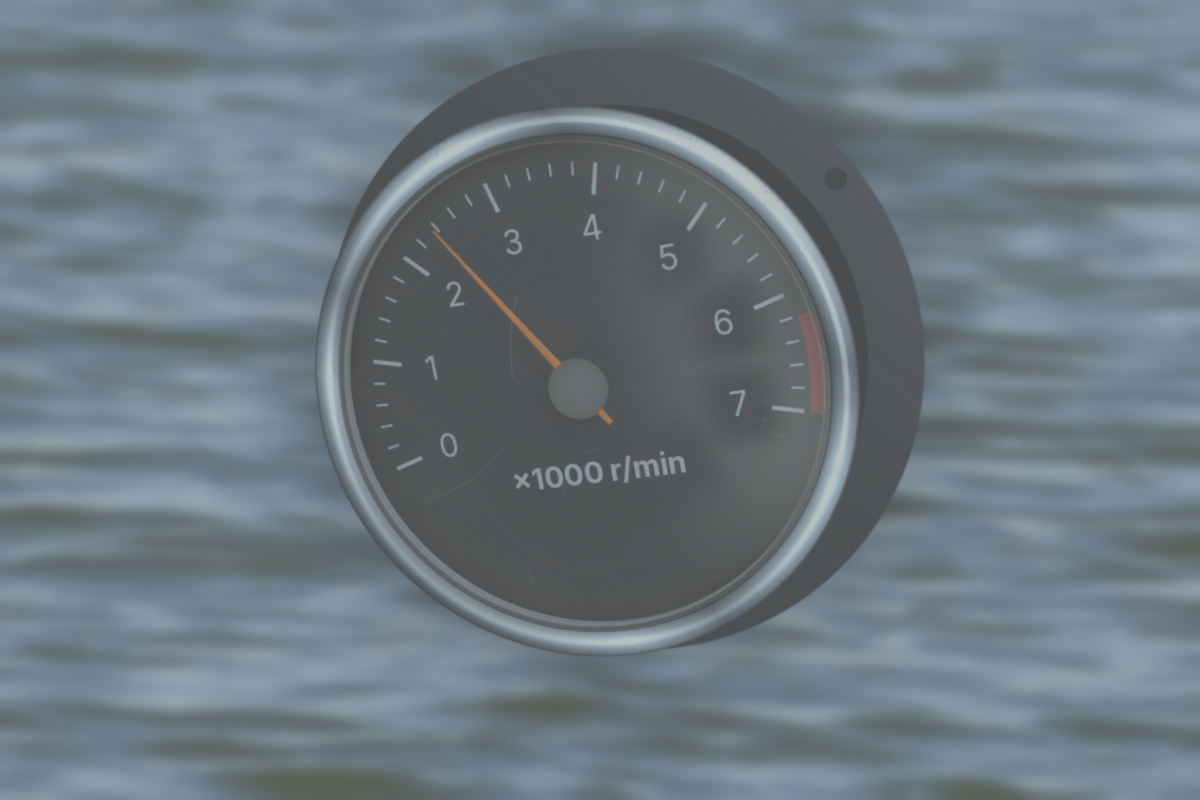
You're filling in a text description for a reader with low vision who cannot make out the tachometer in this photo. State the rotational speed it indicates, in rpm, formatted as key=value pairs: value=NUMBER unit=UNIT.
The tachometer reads value=2400 unit=rpm
